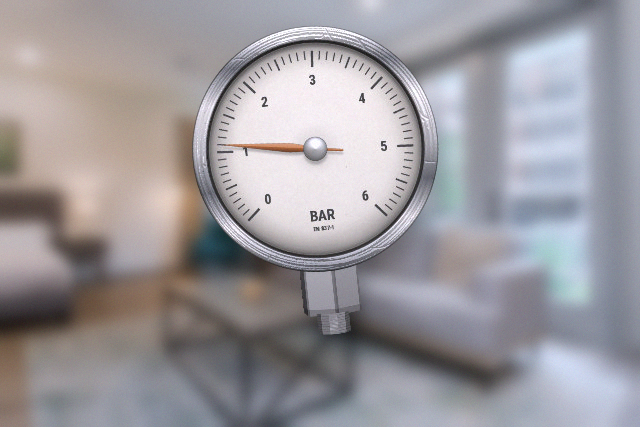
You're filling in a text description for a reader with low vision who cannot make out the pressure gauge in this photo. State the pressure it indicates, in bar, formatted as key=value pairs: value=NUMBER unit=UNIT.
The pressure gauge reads value=1.1 unit=bar
